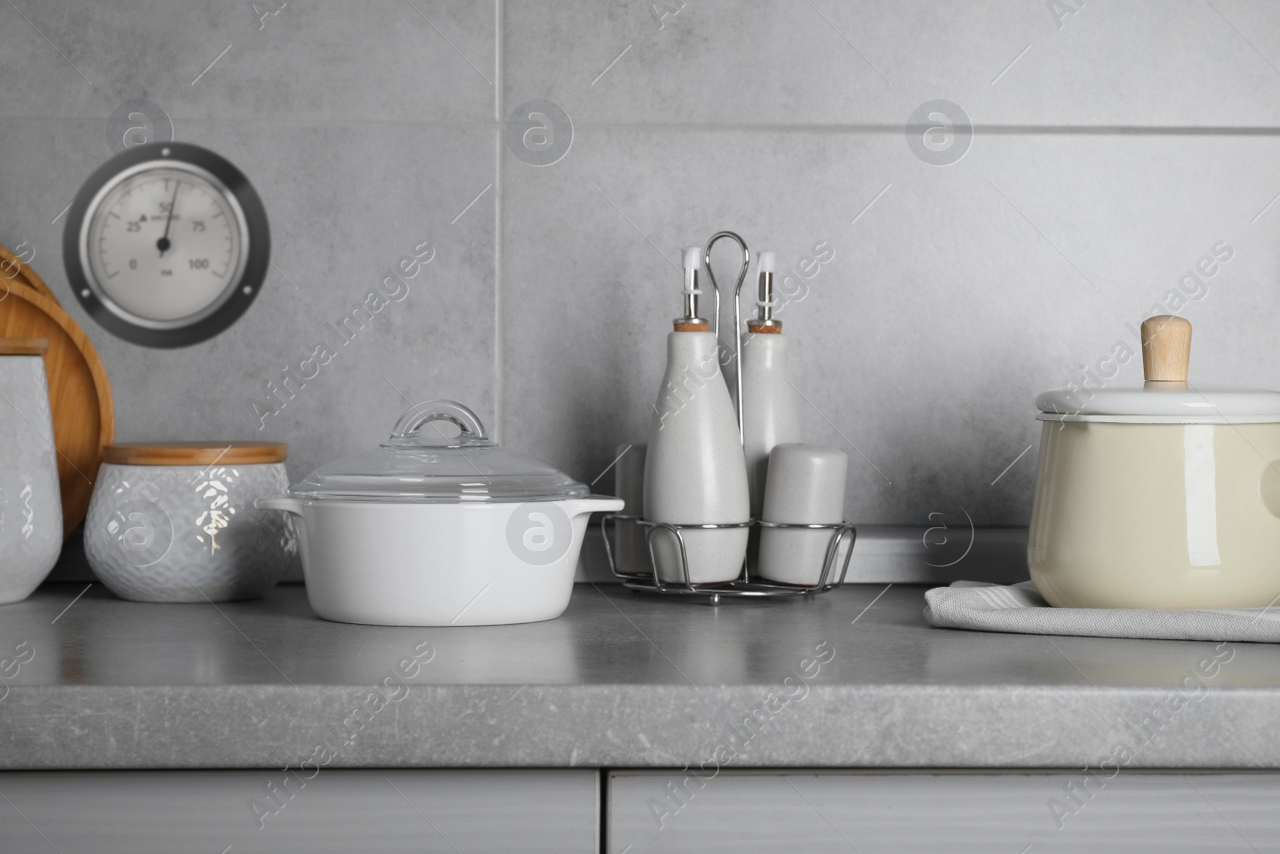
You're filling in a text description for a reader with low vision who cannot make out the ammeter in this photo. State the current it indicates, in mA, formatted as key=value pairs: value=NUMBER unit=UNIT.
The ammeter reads value=55 unit=mA
